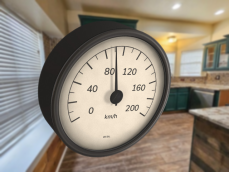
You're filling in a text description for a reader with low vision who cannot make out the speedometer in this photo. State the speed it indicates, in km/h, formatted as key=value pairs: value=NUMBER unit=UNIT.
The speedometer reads value=90 unit=km/h
